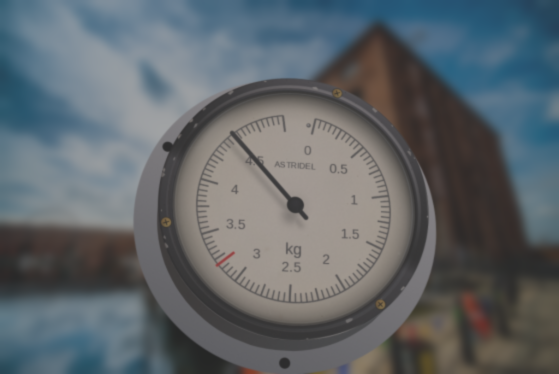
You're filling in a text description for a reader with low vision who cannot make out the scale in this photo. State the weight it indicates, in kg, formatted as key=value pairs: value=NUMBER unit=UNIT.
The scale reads value=4.5 unit=kg
